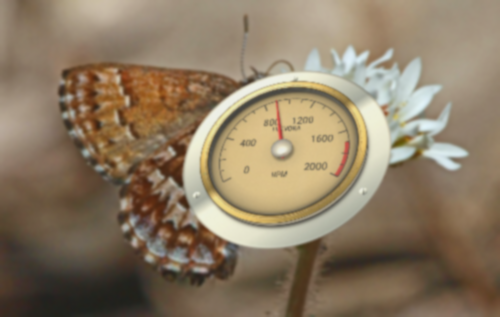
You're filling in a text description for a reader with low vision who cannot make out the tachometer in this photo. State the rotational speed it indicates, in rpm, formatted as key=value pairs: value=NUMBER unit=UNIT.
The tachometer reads value=900 unit=rpm
